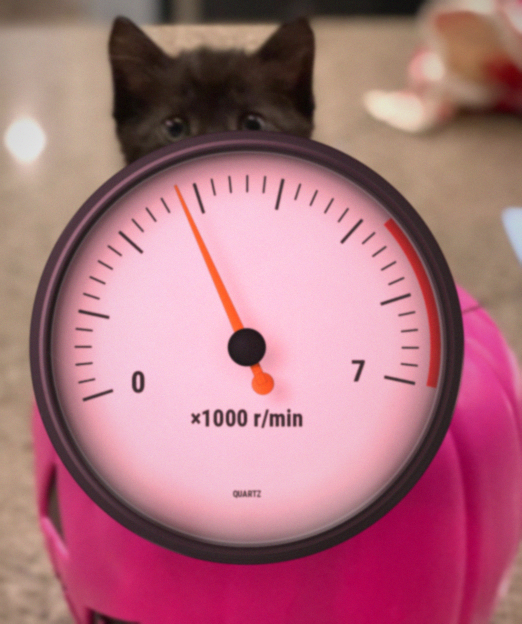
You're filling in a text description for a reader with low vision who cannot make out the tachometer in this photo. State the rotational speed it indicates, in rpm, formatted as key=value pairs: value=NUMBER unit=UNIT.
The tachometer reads value=2800 unit=rpm
